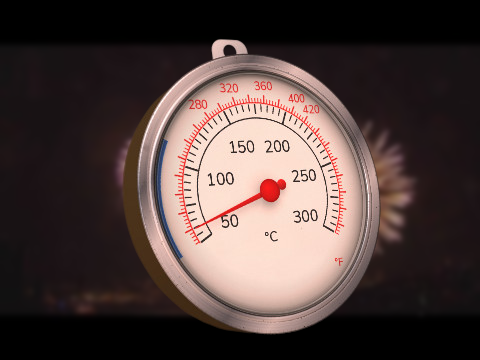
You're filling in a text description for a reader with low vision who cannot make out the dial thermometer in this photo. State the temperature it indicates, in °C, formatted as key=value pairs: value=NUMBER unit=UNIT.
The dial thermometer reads value=60 unit=°C
